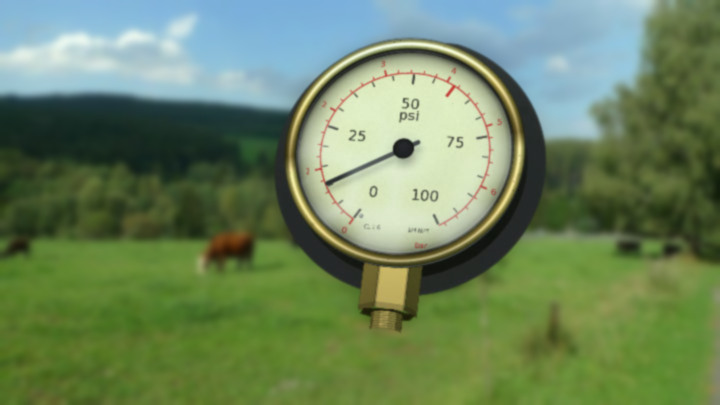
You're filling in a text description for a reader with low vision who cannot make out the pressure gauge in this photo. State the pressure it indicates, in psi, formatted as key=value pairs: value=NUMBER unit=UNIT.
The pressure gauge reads value=10 unit=psi
